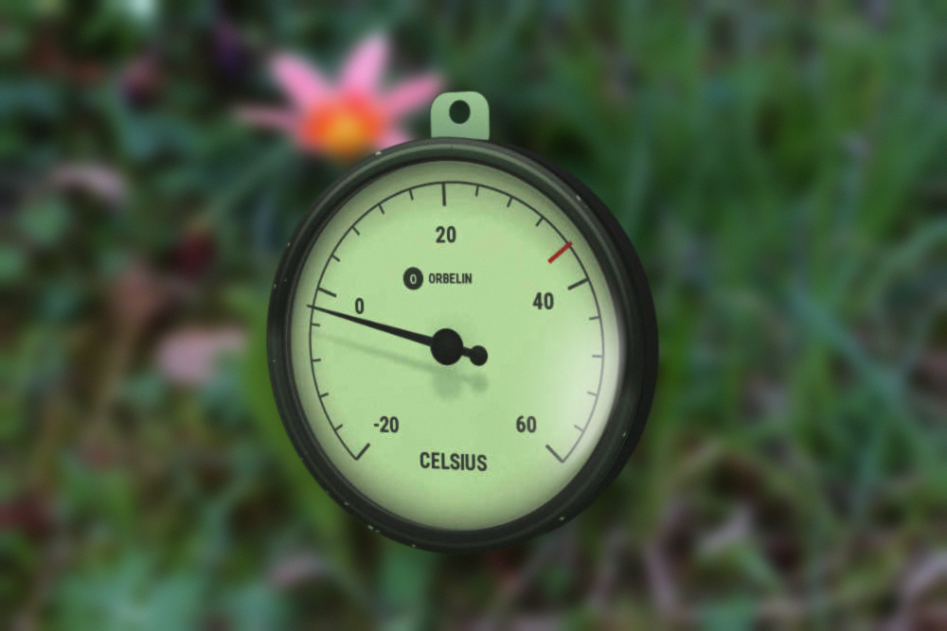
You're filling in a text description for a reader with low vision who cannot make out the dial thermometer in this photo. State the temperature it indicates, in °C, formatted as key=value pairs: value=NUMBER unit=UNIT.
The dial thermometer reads value=-2 unit=°C
